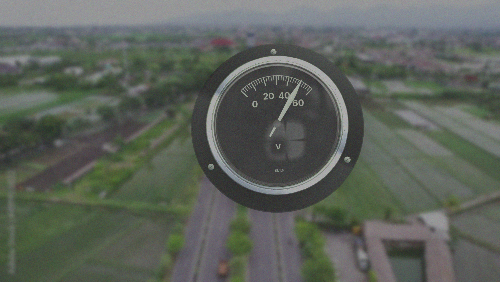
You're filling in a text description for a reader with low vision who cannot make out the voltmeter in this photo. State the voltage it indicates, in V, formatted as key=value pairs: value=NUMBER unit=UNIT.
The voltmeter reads value=50 unit=V
